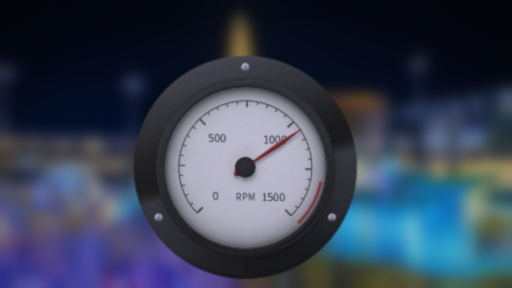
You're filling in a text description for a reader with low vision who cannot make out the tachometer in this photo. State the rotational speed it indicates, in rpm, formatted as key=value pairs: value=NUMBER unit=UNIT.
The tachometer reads value=1050 unit=rpm
